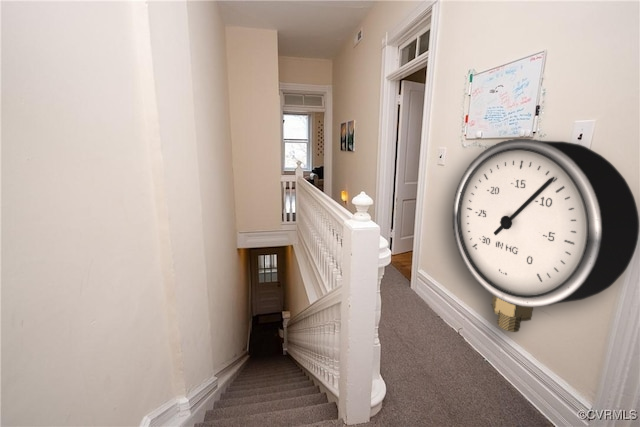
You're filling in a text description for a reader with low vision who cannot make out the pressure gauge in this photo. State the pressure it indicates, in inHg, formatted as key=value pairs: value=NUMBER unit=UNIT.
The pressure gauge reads value=-11 unit=inHg
